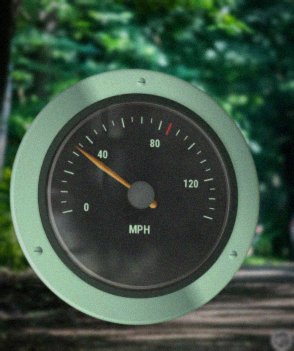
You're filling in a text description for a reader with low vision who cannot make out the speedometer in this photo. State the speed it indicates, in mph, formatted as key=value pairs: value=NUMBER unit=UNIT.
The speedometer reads value=32.5 unit=mph
